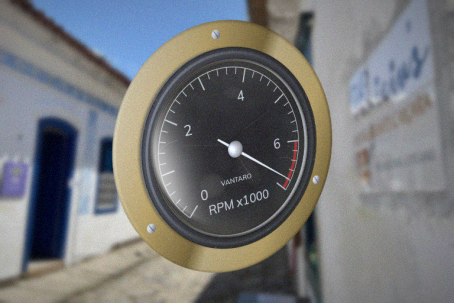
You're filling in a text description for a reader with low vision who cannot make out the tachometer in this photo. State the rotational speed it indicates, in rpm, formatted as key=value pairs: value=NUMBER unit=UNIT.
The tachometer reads value=6800 unit=rpm
